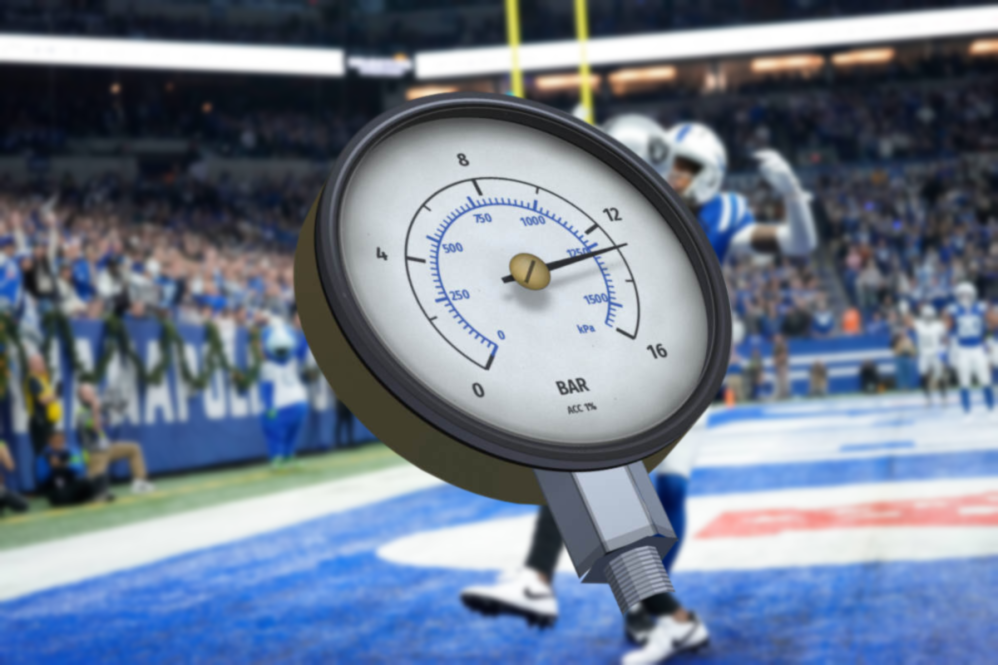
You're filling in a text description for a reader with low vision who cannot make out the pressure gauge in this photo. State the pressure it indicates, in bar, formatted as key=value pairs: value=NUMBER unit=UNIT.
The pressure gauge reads value=13 unit=bar
